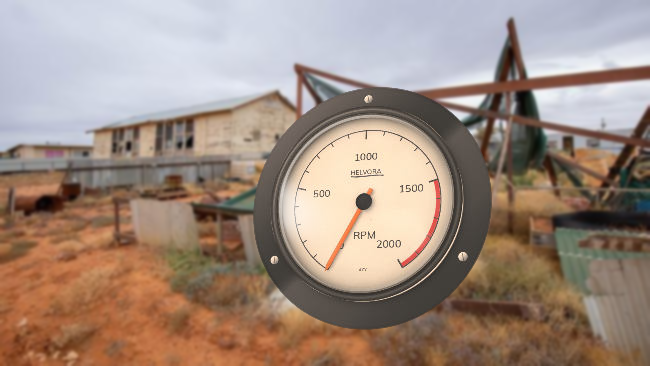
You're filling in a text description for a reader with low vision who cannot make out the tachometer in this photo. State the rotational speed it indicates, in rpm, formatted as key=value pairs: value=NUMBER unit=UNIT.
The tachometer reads value=0 unit=rpm
